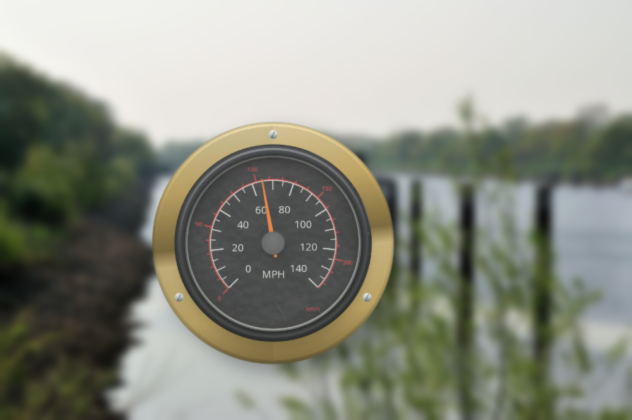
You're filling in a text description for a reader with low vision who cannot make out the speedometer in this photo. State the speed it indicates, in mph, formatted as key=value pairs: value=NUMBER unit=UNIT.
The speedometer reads value=65 unit=mph
